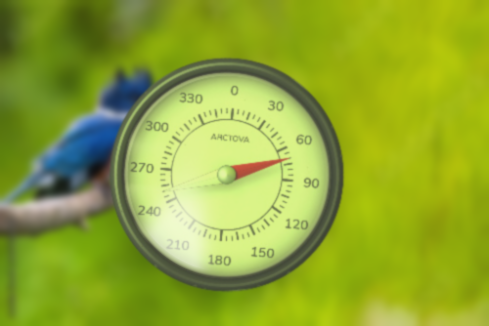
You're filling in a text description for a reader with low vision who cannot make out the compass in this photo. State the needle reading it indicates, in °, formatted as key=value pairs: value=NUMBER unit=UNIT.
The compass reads value=70 unit=°
